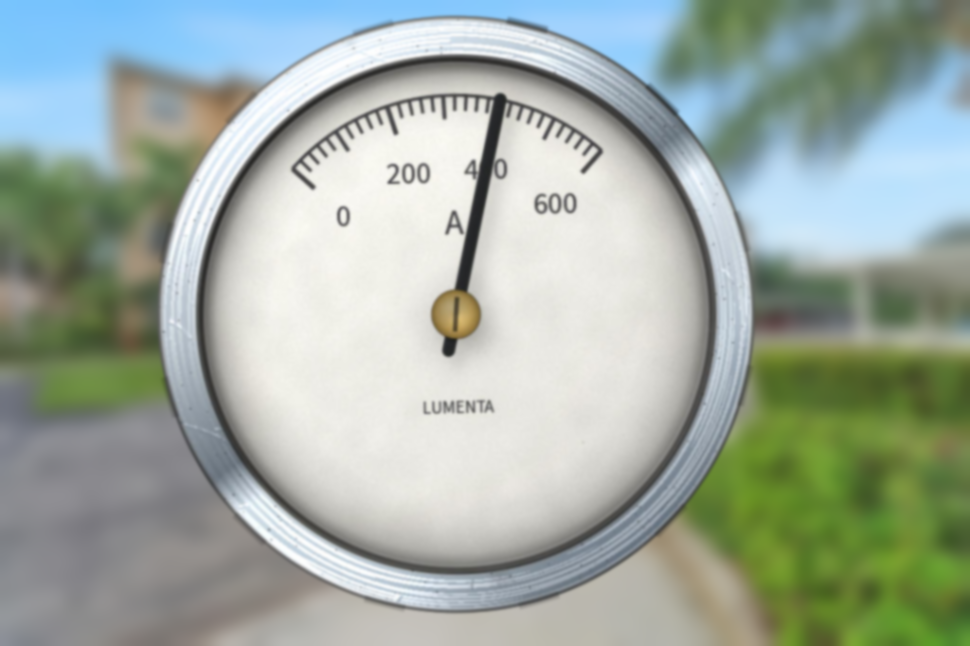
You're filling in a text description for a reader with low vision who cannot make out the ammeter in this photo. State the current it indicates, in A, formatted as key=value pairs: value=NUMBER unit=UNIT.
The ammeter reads value=400 unit=A
